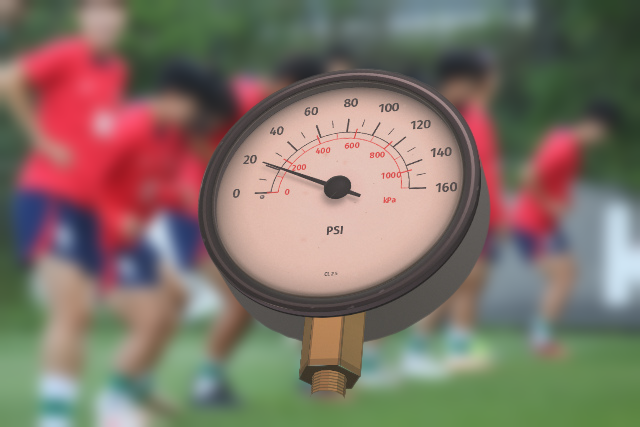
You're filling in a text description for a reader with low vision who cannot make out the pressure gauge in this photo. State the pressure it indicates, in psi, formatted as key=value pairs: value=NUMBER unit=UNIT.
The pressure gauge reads value=20 unit=psi
